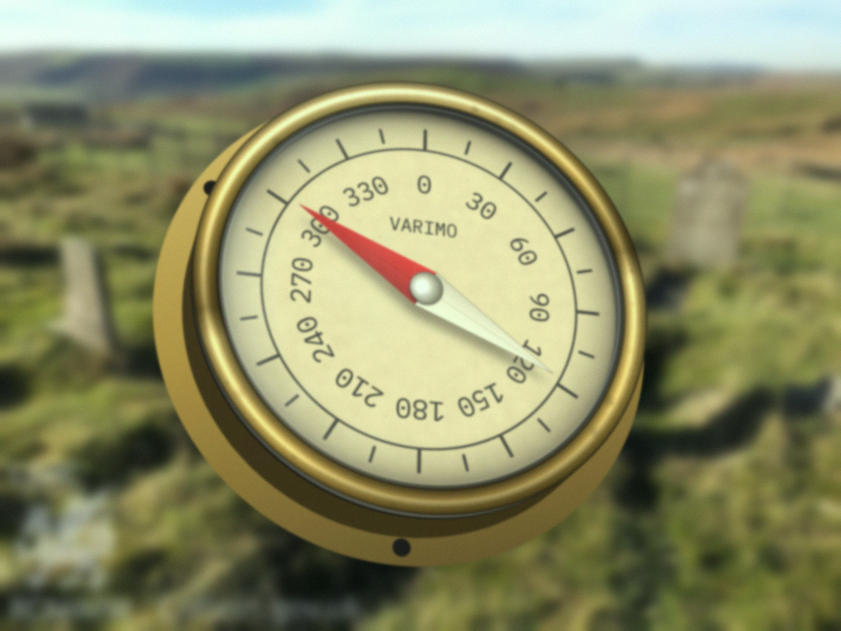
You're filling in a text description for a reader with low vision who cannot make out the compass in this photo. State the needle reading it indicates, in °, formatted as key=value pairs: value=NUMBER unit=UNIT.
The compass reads value=300 unit=°
